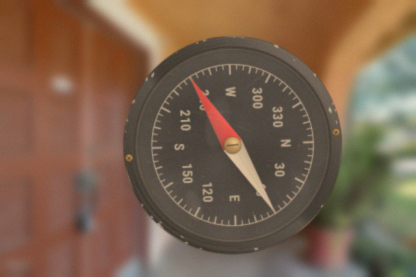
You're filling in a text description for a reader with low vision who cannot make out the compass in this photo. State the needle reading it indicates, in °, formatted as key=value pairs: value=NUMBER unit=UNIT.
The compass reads value=240 unit=°
